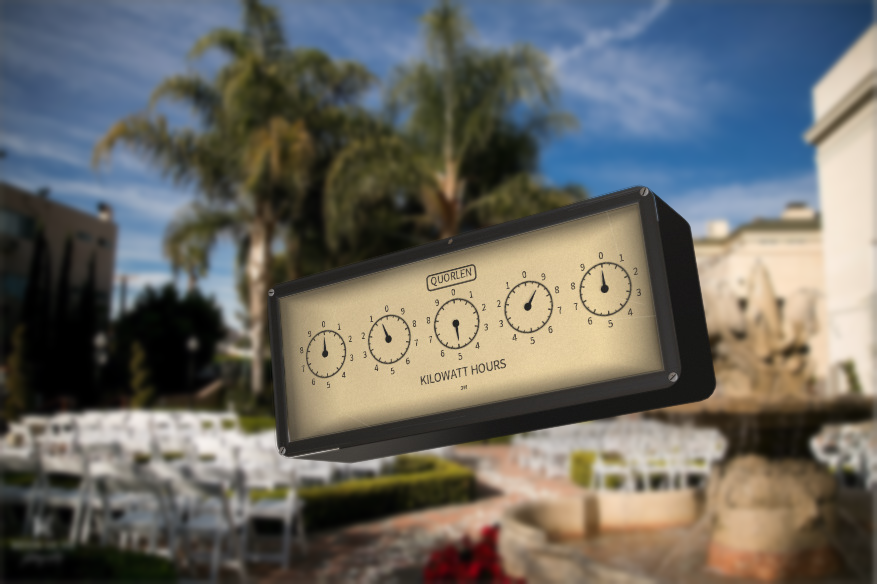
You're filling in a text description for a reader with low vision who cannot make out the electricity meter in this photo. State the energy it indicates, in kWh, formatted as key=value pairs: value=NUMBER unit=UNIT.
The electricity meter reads value=490 unit=kWh
